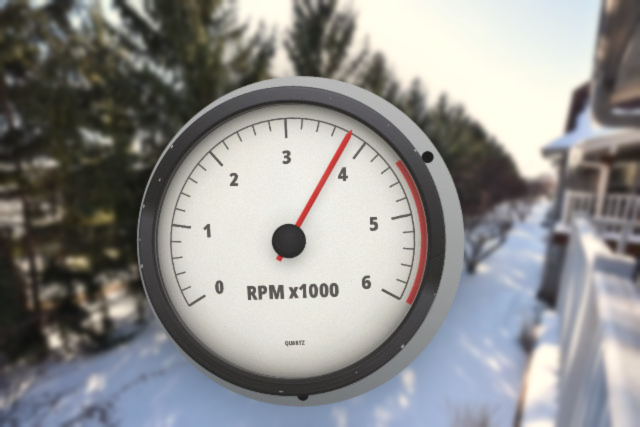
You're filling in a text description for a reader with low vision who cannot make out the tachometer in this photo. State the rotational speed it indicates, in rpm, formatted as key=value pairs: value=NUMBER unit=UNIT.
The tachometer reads value=3800 unit=rpm
